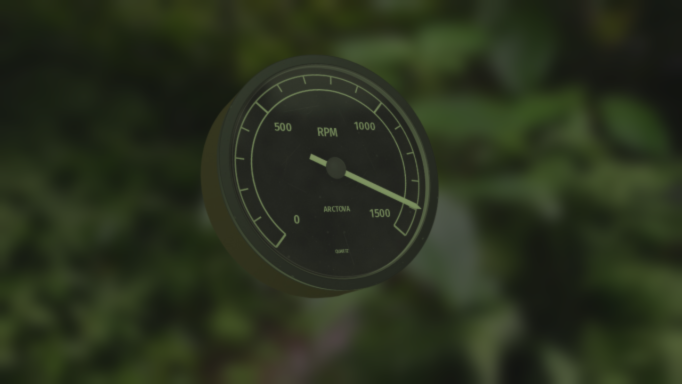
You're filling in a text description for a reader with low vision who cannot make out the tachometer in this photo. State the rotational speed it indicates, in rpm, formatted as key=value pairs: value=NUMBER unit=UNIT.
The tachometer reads value=1400 unit=rpm
